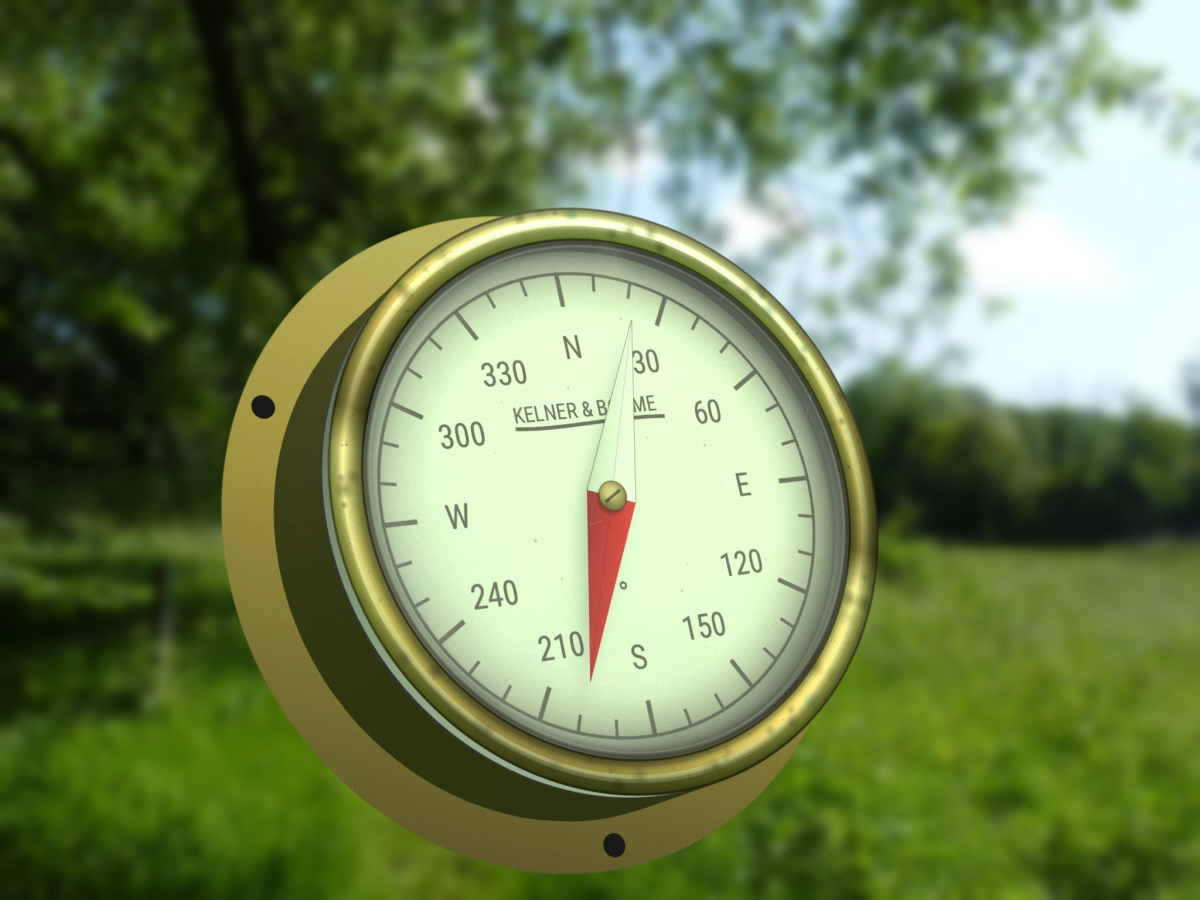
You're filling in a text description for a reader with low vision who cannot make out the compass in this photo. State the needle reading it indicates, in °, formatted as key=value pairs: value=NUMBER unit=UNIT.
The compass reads value=200 unit=°
